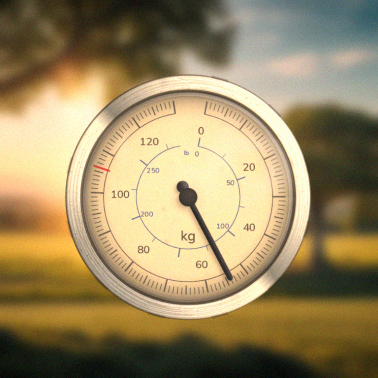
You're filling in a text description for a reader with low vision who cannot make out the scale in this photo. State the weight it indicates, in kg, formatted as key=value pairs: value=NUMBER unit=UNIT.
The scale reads value=54 unit=kg
